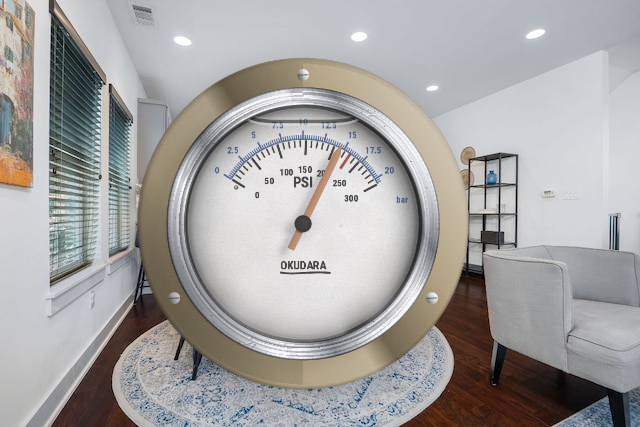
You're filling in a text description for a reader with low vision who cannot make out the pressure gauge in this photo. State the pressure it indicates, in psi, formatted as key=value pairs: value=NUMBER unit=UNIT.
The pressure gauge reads value=210 unit=psi
